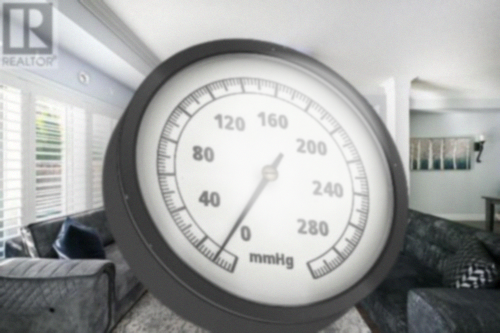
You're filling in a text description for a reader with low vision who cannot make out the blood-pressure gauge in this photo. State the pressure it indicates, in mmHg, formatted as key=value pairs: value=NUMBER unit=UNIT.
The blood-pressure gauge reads value=10 unit=mmHg
